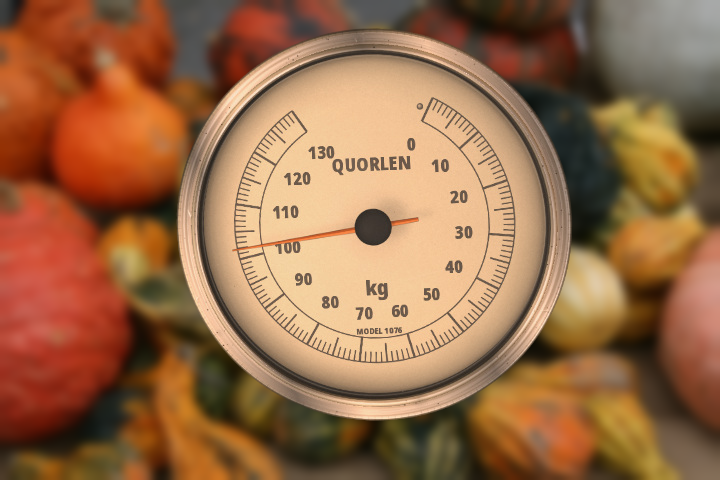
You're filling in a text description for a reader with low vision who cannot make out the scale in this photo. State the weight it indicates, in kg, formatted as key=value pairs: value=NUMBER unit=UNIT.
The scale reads value=102 unit=kg
